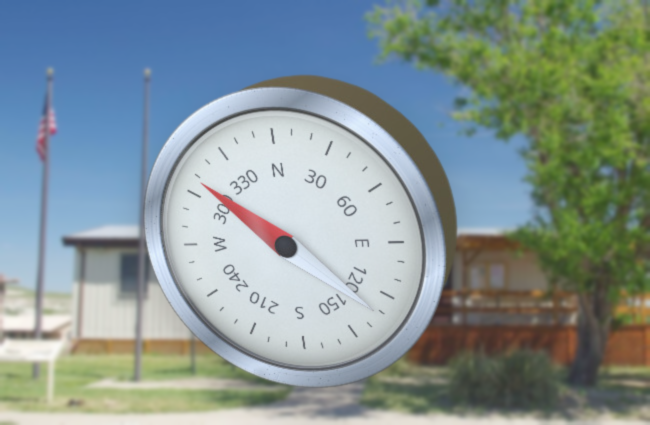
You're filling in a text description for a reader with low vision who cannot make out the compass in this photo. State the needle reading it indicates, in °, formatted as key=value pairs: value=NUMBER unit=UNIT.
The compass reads value=310 unit=°
